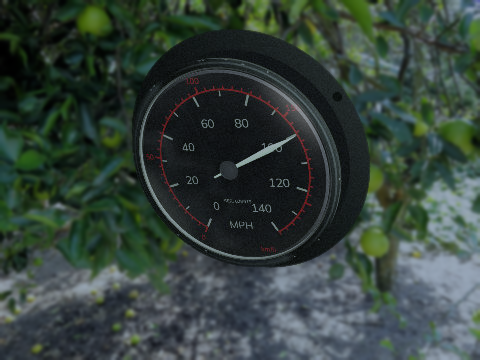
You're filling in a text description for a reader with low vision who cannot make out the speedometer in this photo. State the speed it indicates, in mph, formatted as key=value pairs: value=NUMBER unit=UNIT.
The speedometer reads value=100 unit=mph
